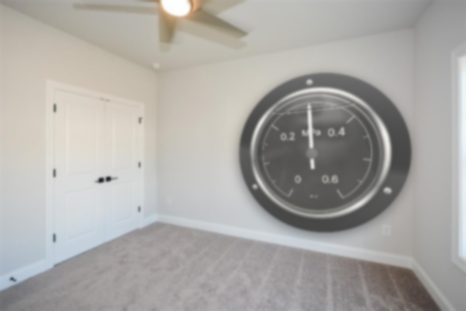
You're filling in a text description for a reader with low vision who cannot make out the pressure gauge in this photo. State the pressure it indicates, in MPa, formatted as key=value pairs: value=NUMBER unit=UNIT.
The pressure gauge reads value=0.3 unit=MPa
